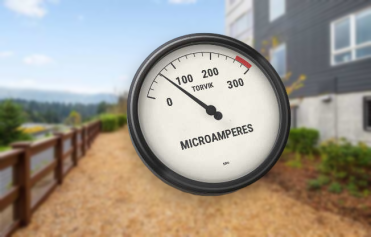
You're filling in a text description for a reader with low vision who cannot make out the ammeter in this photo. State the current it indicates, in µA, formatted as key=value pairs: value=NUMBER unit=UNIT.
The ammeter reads value=60 unit=µA
